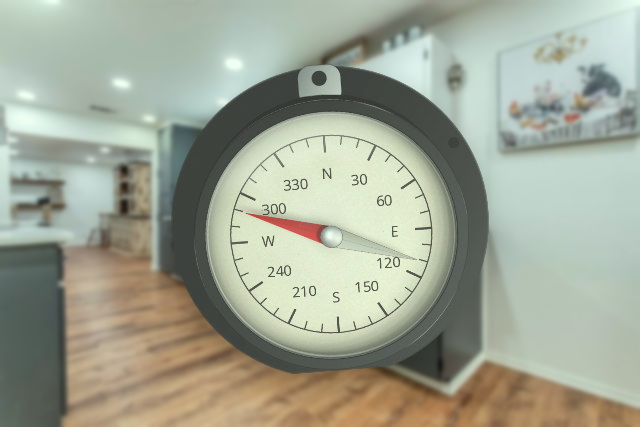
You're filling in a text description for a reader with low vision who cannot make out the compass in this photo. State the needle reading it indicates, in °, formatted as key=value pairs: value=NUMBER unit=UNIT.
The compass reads value=290 unit=°
